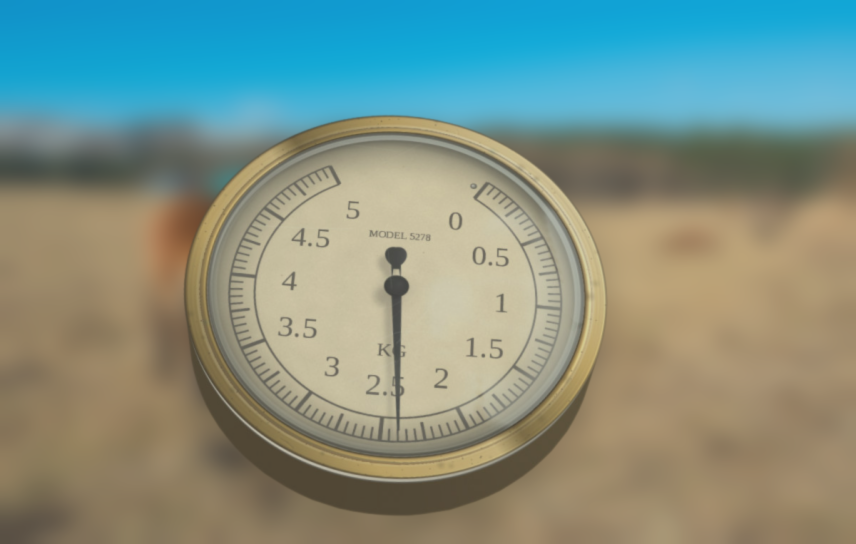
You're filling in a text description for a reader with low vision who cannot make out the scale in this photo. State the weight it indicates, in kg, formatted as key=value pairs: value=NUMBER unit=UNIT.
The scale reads value=2.4 unit=kg
